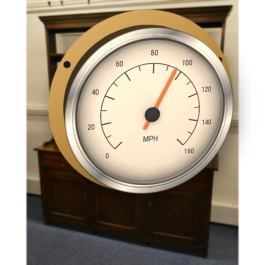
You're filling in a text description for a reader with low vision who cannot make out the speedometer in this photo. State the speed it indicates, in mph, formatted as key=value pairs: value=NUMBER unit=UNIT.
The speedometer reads value=95 unit=mph
